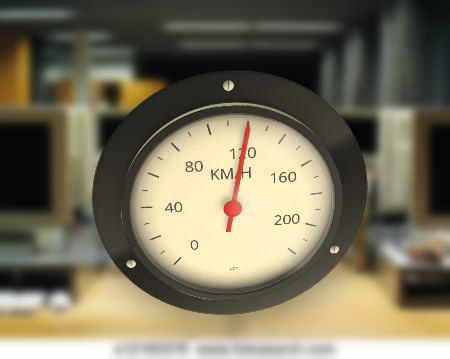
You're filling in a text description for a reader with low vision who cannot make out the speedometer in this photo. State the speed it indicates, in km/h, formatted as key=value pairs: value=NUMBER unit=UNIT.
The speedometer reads value=120 unit=km/h
